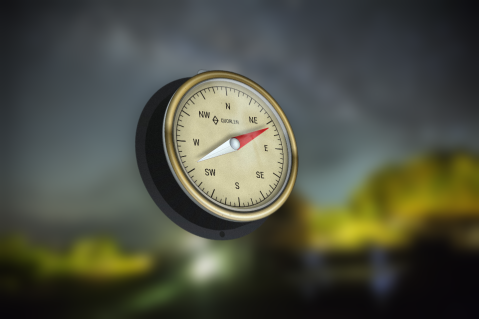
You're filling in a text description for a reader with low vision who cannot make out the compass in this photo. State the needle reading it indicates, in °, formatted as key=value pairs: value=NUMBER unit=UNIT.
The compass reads value=65 unit=°
